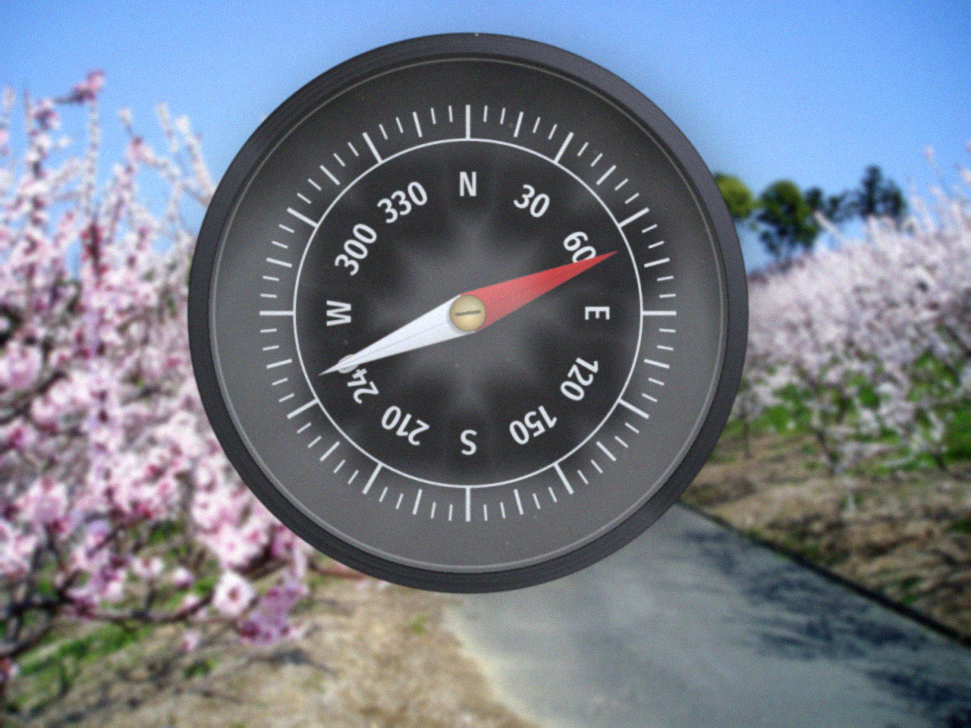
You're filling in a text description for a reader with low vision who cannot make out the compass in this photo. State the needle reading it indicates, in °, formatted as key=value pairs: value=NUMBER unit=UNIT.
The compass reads value=67.5 unit=°
